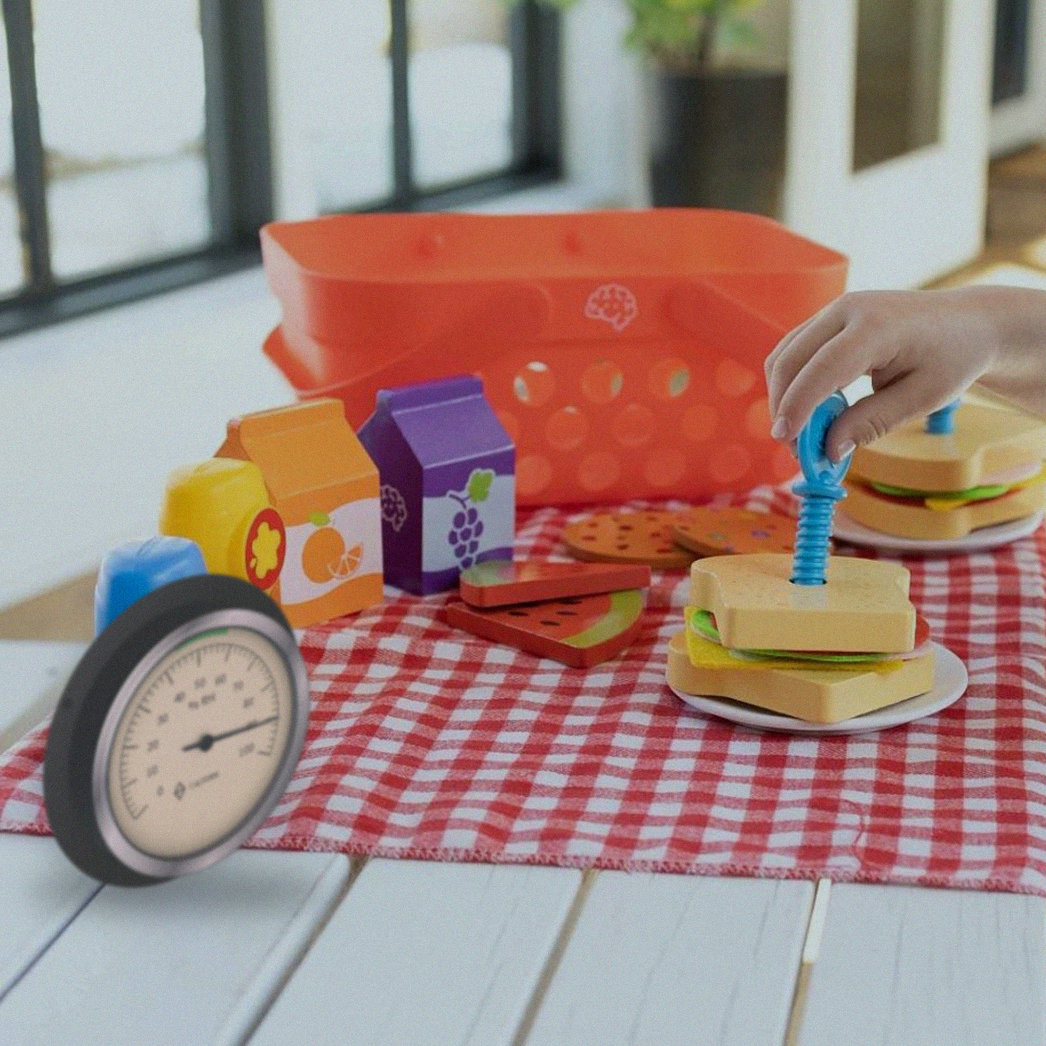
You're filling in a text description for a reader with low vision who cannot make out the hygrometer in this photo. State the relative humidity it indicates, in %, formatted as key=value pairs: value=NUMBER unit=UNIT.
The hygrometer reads value=90 unit=%
